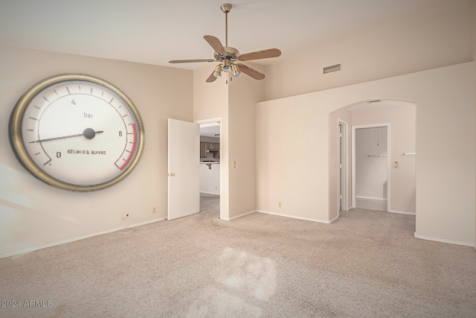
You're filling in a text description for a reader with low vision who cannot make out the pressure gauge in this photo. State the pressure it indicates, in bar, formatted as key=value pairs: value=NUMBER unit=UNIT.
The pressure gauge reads value=1 unit=bar
